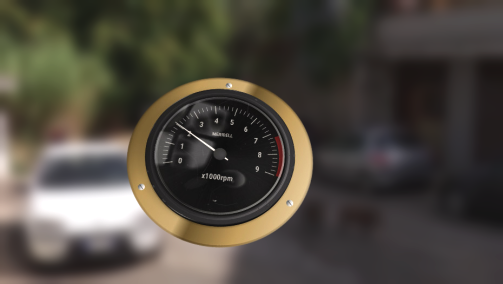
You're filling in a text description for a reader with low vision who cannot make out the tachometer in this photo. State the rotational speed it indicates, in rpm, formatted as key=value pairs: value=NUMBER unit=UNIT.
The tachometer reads value=2000 unit=rpm
